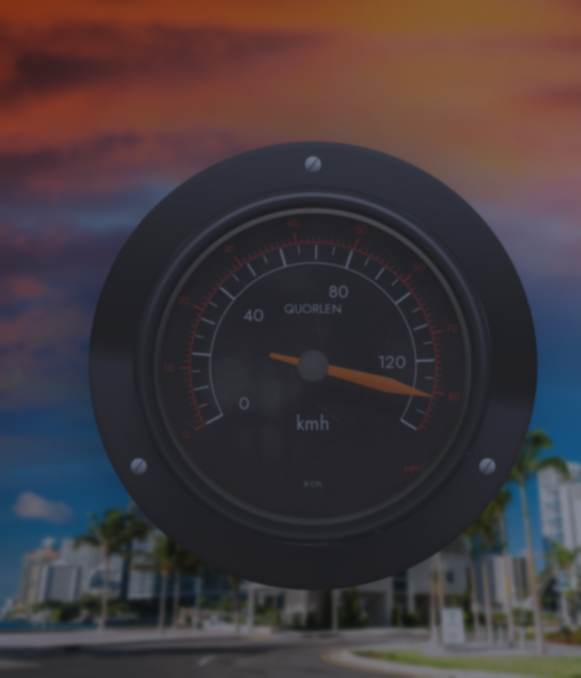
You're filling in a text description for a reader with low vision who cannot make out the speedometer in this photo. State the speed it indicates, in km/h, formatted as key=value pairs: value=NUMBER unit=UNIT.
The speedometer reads value=130 unit=km/h
